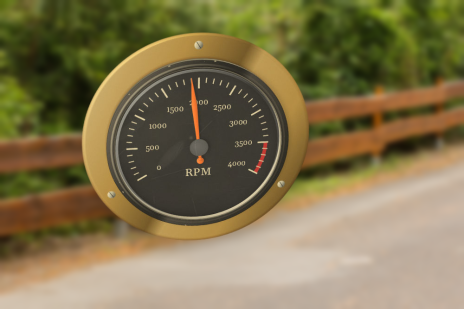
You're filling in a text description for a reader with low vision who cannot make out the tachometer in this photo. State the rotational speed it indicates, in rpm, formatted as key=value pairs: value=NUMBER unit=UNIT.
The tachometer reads value=1900 unit=rpm
